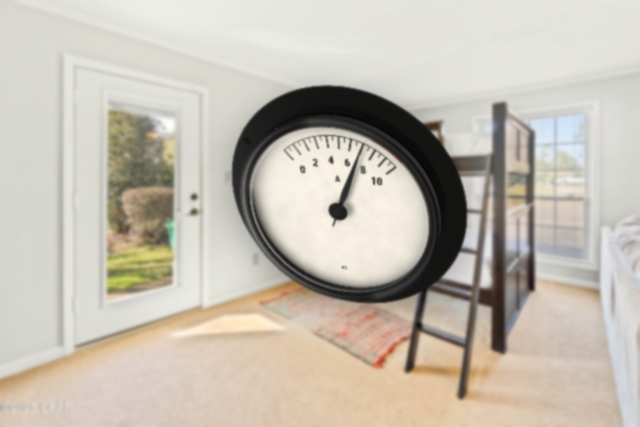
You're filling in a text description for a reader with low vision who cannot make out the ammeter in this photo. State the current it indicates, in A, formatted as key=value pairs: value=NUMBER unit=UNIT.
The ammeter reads value=7 unit=A
